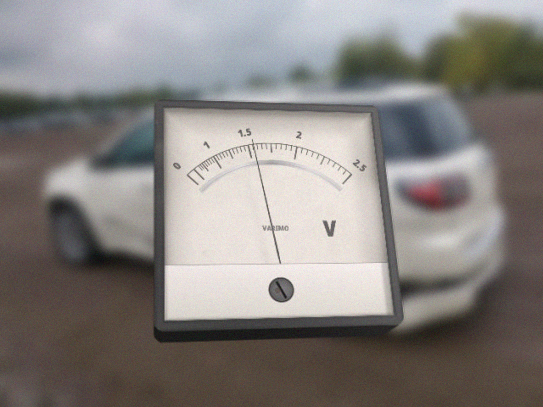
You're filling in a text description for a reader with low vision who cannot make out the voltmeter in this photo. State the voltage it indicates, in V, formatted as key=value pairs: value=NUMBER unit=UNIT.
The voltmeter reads value=1.55 unit=V
